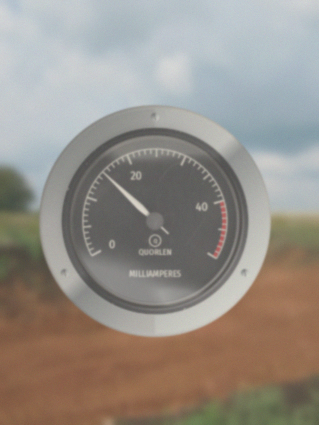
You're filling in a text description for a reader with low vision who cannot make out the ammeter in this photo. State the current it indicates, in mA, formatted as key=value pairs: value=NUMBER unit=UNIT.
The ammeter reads value=15 unit=mA
